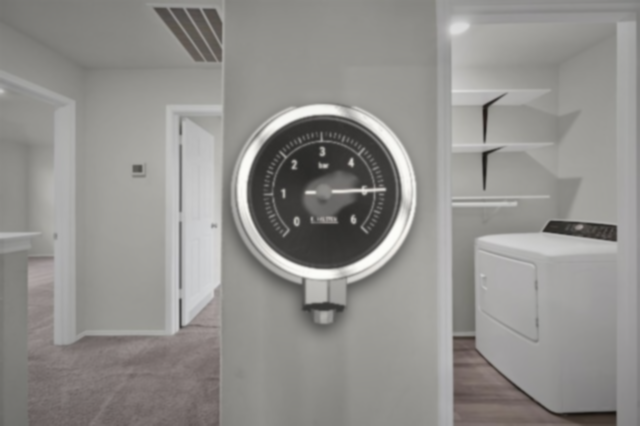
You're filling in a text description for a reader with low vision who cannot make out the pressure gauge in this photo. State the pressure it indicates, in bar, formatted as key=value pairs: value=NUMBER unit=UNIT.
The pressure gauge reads value=5 unit=bar
